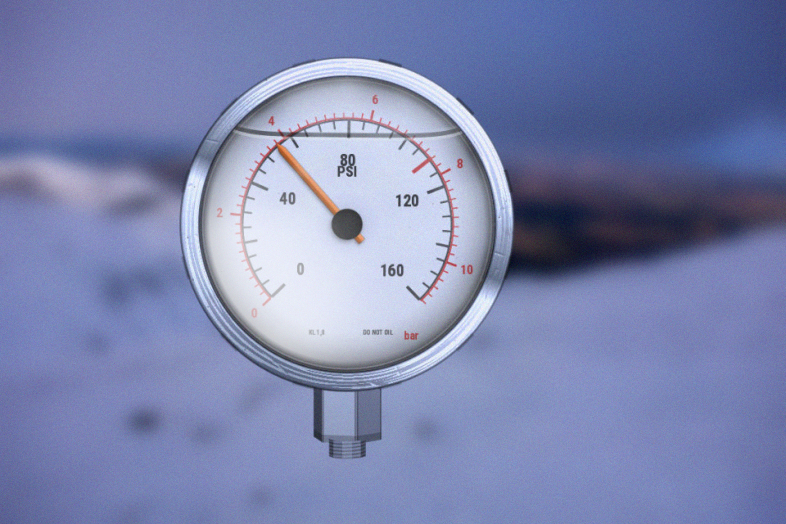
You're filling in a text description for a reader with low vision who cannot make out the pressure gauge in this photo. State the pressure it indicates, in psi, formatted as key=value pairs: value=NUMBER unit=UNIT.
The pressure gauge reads value=55 unit=psi
